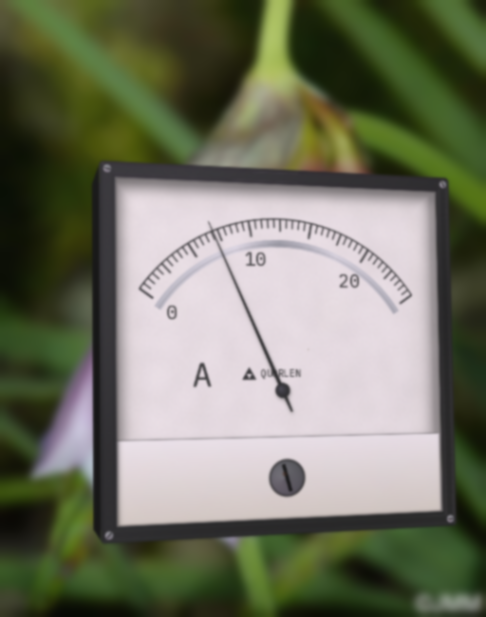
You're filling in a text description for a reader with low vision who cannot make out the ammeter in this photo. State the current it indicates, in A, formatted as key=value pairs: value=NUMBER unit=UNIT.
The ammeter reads value=7 unit=A
